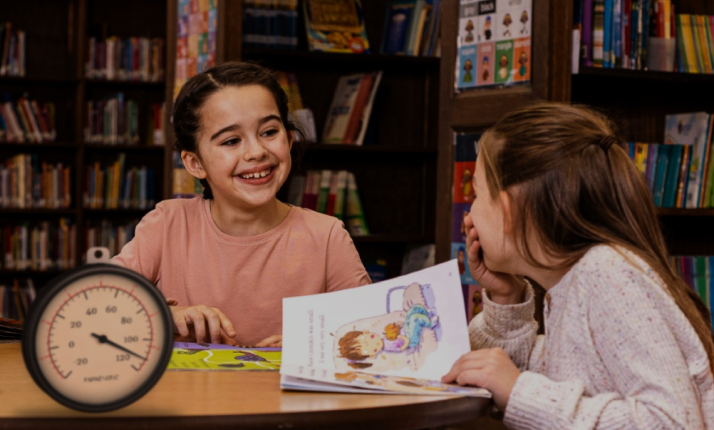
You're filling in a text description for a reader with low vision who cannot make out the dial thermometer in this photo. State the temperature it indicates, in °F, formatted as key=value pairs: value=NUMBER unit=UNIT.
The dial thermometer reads value=112 unit=°F
